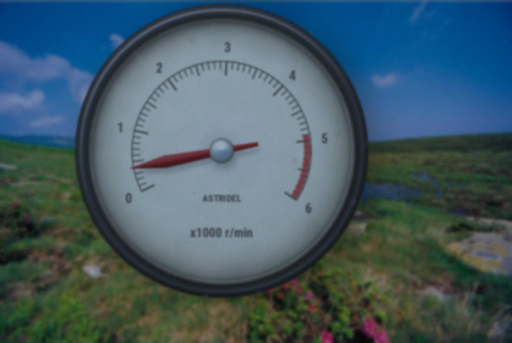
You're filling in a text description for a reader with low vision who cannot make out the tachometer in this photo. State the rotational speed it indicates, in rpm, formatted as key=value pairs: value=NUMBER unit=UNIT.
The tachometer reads value=400 unit=rpm
